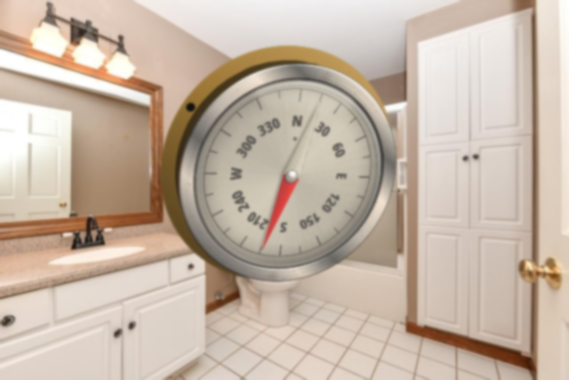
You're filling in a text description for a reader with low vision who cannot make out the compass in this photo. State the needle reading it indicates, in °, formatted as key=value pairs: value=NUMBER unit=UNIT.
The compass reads value=195 unit=°
